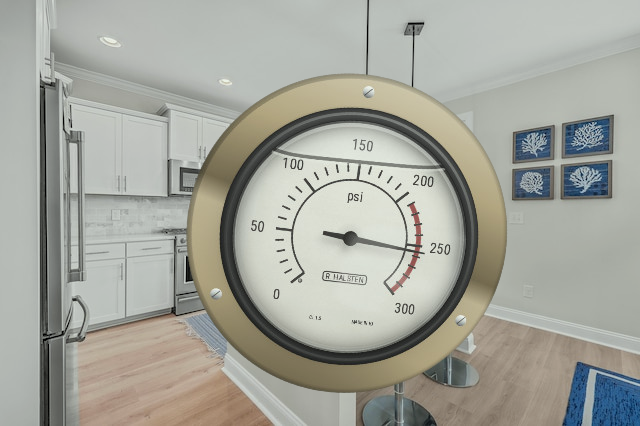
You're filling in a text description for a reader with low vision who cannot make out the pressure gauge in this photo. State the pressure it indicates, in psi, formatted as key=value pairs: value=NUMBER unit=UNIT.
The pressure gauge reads value=255 unit=psi
